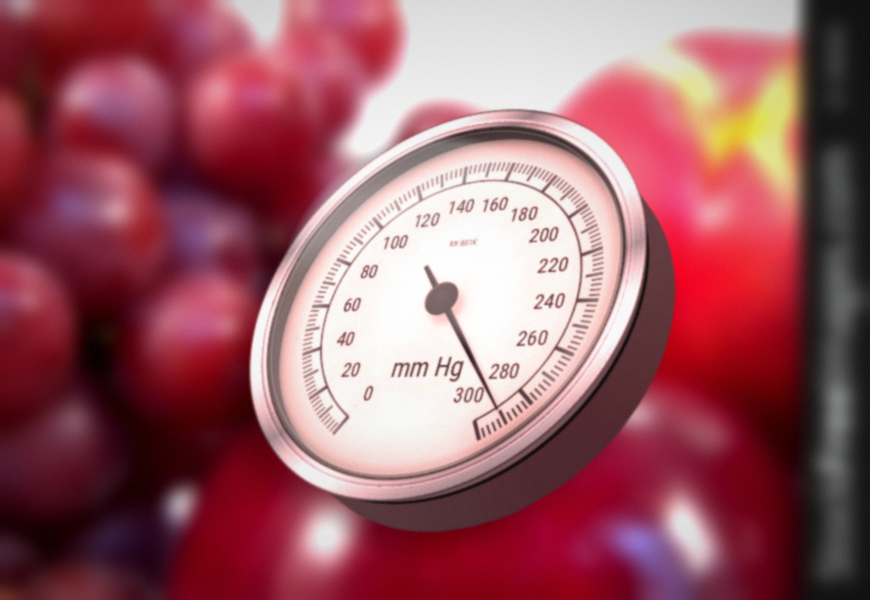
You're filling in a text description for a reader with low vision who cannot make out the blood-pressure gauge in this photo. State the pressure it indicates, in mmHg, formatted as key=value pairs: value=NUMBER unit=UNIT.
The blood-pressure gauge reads value=290 unit=mmHg
